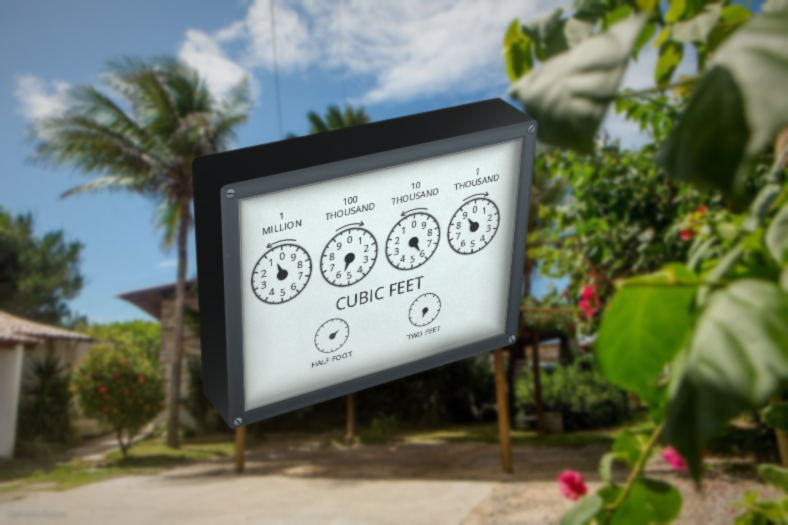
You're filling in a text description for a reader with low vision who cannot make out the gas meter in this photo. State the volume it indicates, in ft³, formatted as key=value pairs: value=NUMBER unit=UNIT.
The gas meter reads value=55900 unit=ft³
